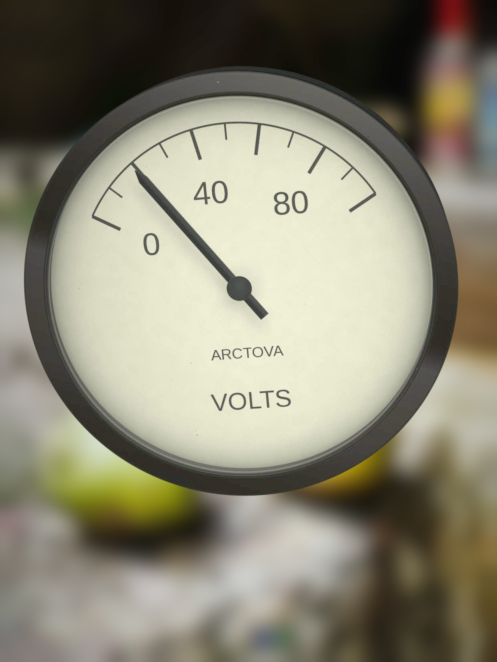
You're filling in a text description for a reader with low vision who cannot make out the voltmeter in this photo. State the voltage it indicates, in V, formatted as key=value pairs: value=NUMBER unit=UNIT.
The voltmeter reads value=20 unit=V
